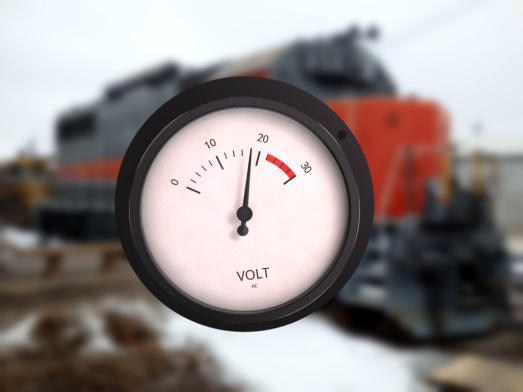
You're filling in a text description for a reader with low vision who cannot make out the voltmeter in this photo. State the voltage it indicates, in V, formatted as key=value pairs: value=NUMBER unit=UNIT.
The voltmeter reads value=18 unit=V
